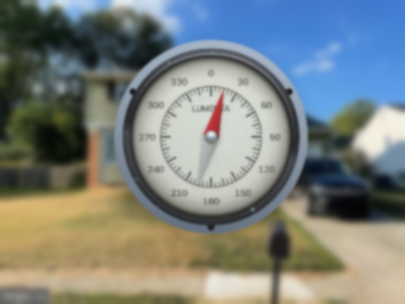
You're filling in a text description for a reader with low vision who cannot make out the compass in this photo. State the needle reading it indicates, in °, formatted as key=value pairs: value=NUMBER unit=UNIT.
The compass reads value=15 unit=°
